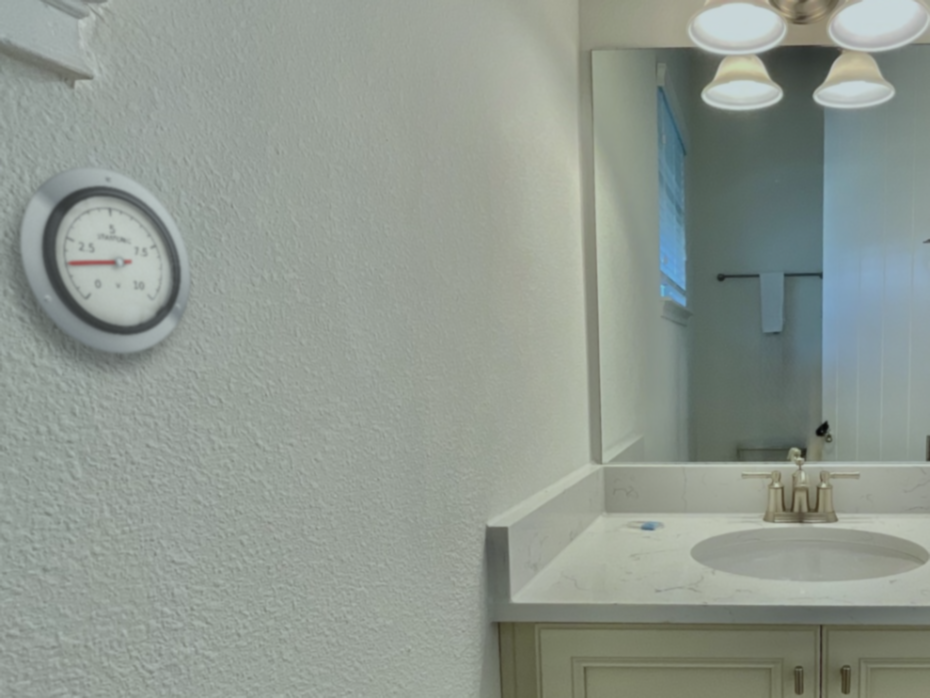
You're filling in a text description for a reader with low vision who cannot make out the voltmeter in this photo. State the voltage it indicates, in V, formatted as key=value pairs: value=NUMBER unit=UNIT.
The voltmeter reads value=1.5 unit=V
